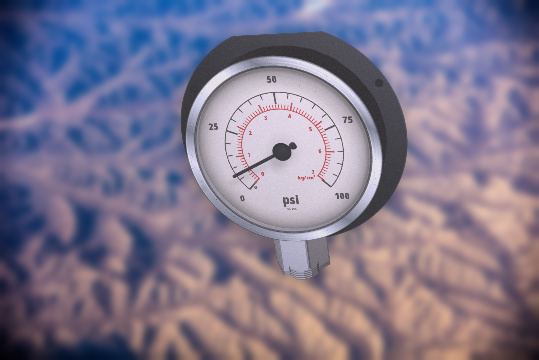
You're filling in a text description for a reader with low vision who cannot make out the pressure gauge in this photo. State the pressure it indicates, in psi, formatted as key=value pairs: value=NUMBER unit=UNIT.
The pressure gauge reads value=7.5 unit=psi
